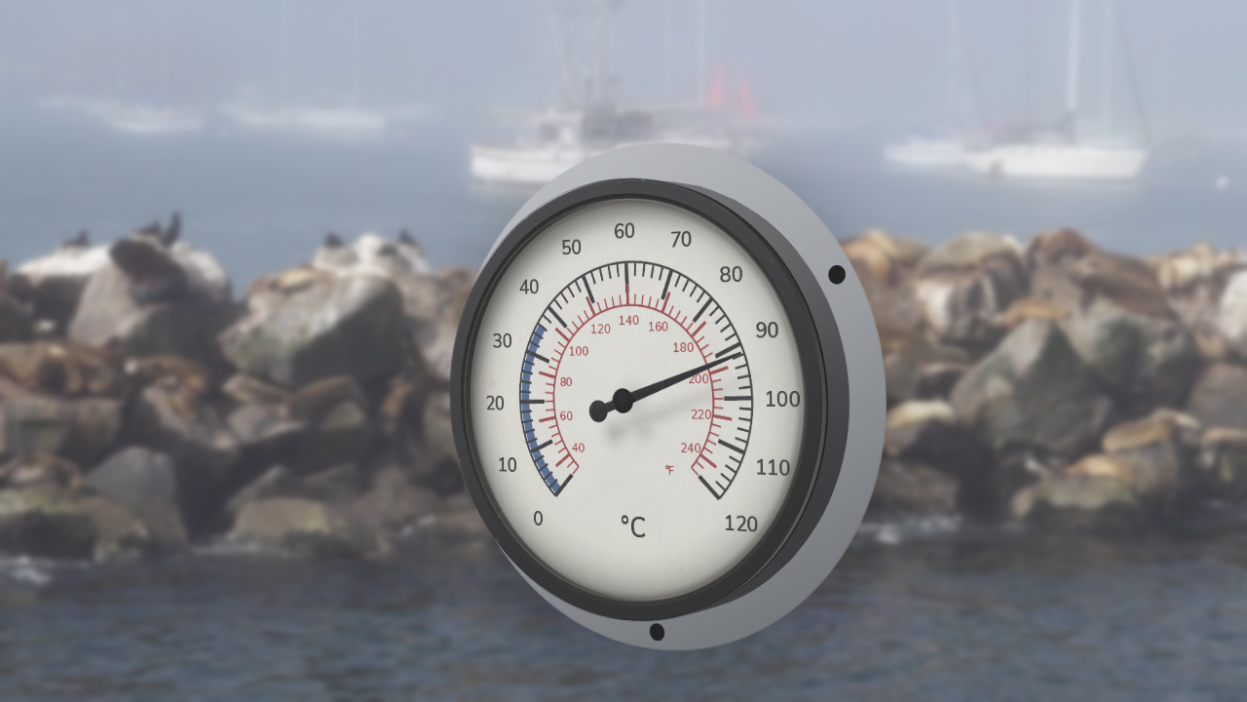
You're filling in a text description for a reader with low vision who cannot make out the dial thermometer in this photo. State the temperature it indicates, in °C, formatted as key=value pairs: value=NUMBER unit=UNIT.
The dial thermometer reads value=92 unit=°C
